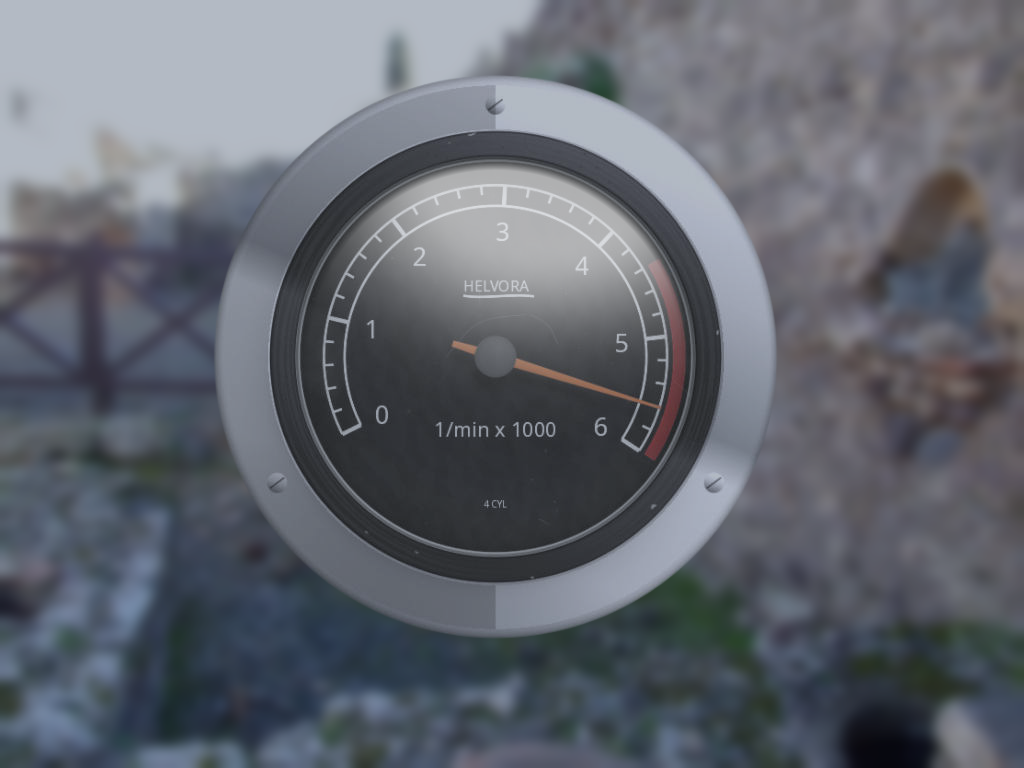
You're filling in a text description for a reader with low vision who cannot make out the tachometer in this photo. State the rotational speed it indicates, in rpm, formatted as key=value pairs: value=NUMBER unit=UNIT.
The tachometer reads value=5600 unit=rpm
